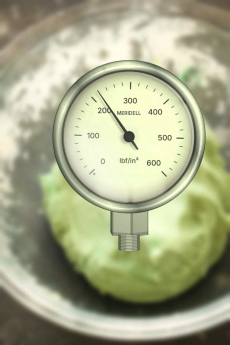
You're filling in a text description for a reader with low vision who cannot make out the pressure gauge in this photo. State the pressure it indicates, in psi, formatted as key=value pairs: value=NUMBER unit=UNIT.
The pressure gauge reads value=220 unit=psi
